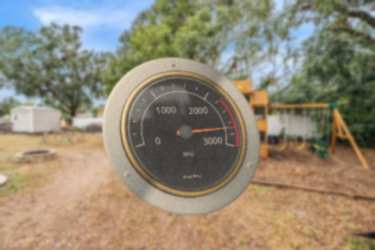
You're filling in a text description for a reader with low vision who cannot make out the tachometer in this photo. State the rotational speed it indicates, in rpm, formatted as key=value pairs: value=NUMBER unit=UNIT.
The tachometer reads value=2700 unit=rpm
